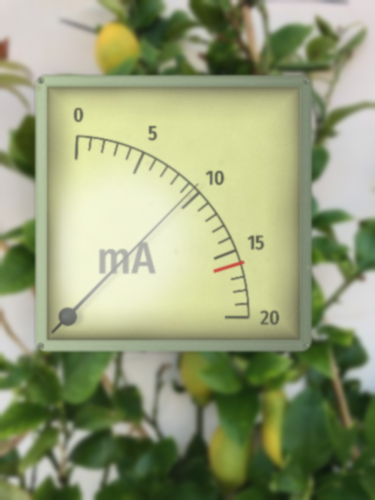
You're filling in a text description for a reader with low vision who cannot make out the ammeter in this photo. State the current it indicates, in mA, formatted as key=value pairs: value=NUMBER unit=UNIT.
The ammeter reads value=9.5 unit=mA
